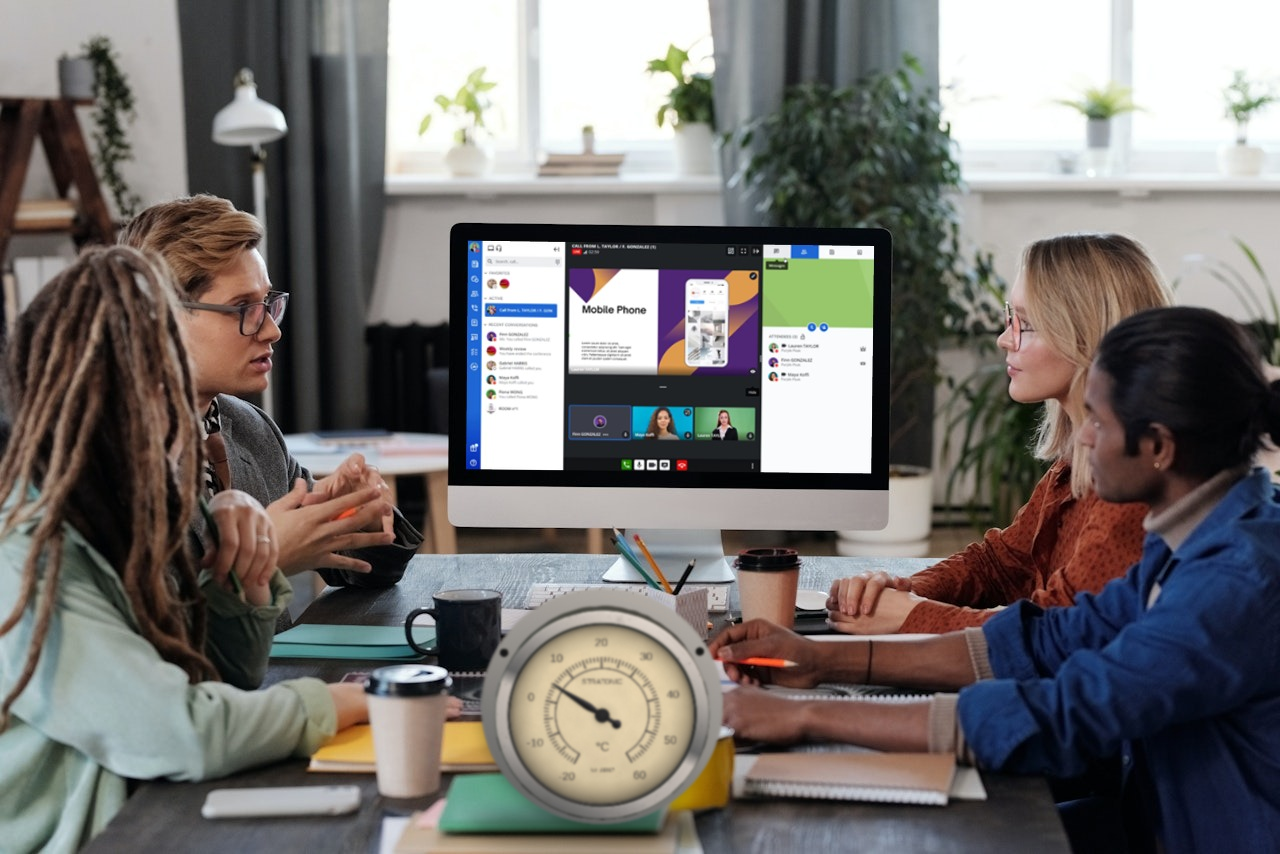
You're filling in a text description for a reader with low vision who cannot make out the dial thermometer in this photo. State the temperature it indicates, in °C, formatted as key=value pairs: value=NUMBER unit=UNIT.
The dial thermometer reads value=5 unit=°C
